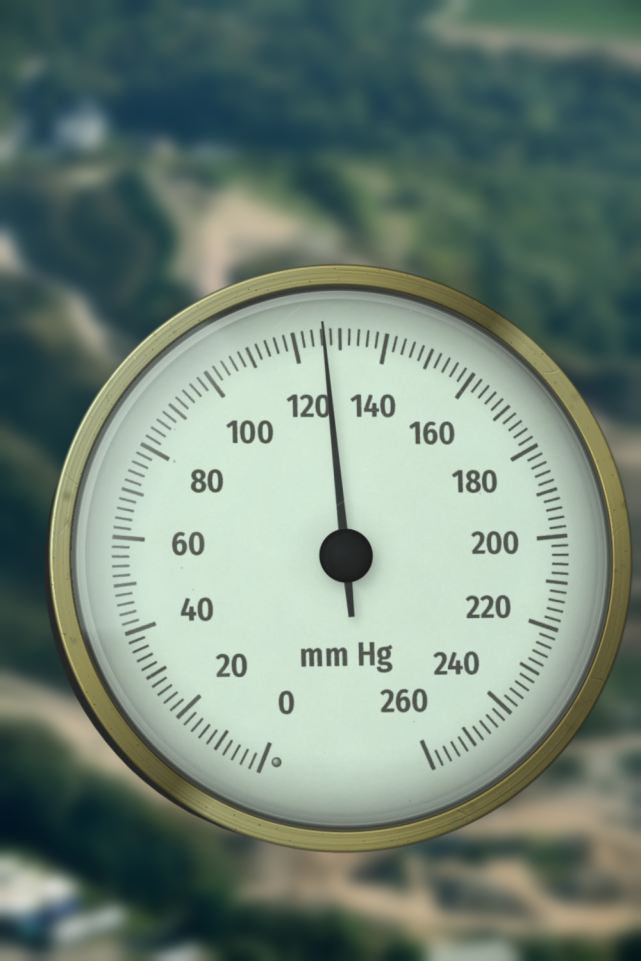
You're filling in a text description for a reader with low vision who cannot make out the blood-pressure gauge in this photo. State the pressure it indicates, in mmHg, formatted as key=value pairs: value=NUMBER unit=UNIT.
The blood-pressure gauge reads value=126 unit=mmHg
